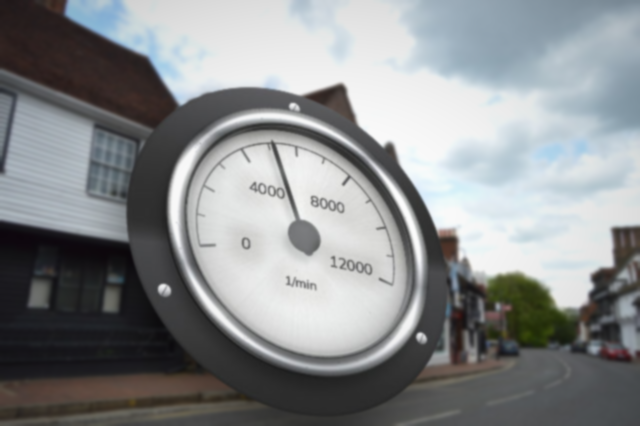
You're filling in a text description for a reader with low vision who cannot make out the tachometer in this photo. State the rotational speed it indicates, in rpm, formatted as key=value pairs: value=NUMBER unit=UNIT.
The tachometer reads value=5000 unit=rpm
